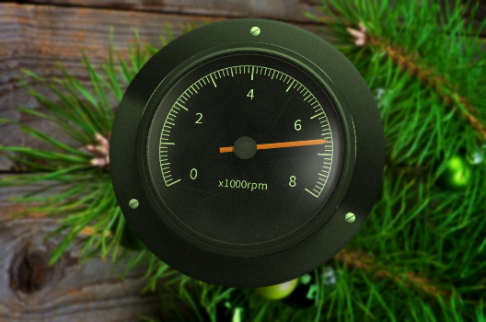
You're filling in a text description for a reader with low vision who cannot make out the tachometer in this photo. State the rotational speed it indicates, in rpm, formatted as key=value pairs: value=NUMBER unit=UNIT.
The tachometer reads value=6700 unit=rpm
